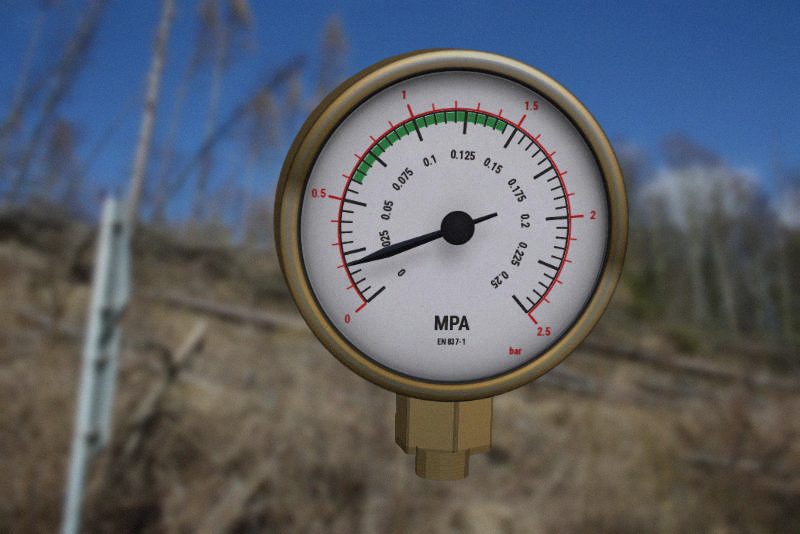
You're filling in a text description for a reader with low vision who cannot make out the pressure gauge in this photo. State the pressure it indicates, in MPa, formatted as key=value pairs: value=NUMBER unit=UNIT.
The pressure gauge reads value=0.02 unit=MPa
